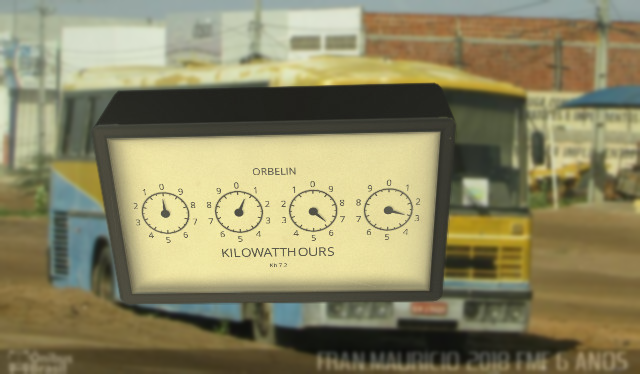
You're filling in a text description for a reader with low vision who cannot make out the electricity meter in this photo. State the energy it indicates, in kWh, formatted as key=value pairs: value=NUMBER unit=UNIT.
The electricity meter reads value=63 unit=kWh
